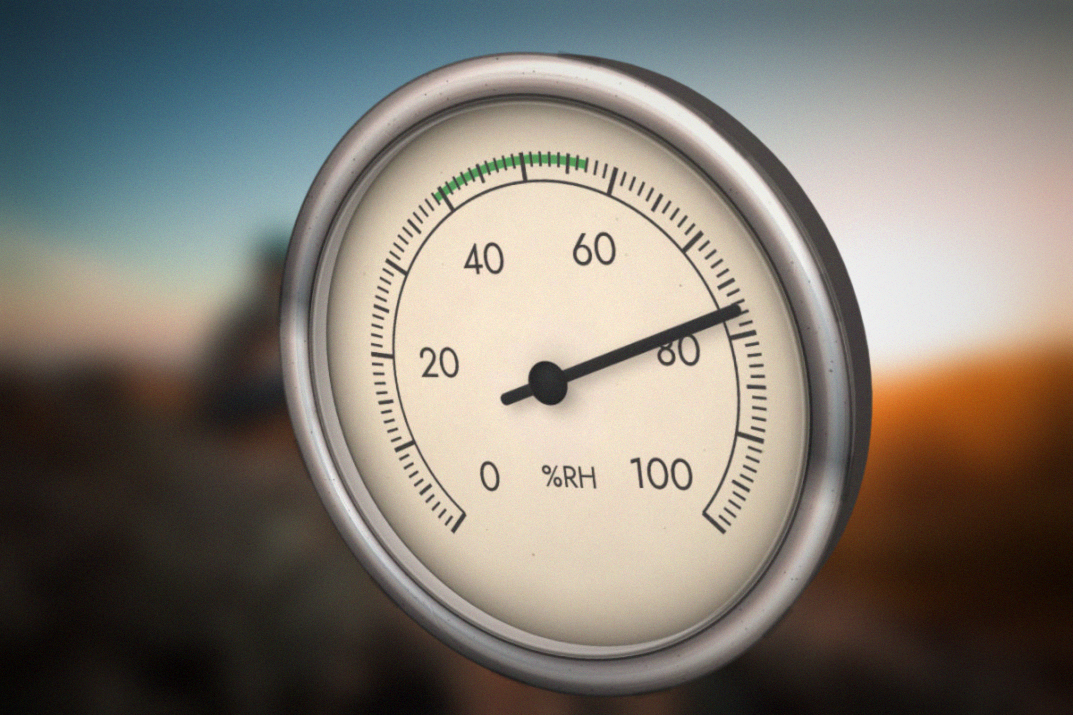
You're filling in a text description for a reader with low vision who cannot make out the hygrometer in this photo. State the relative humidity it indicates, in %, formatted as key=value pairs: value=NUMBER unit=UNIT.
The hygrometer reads value=77.5 unit=%
